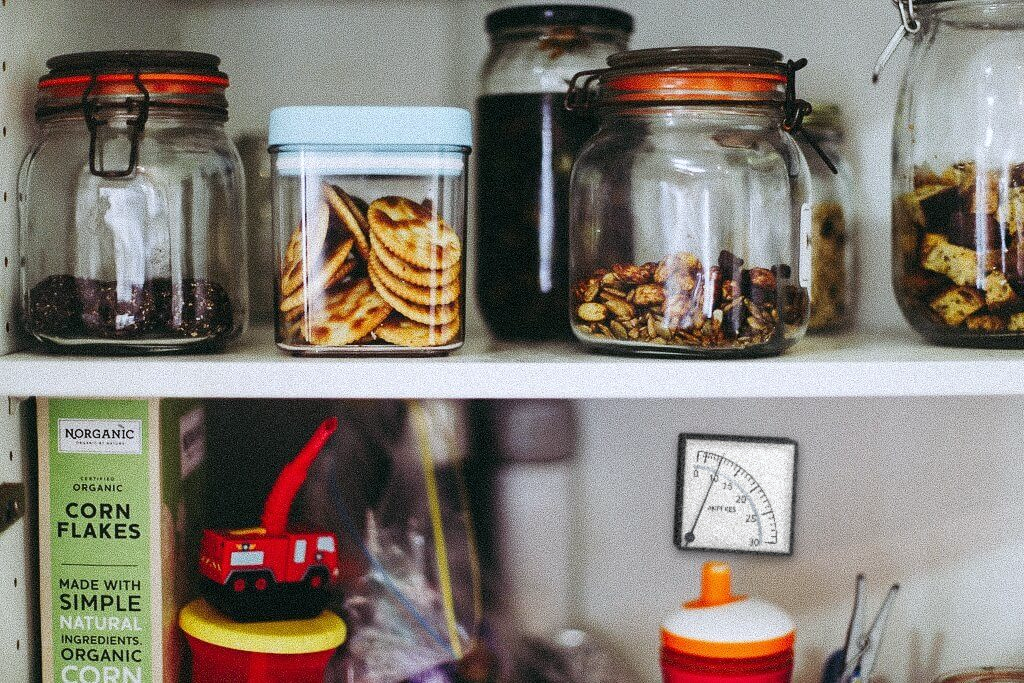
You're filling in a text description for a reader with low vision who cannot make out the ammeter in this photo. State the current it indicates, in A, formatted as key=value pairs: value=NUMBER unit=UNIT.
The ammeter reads value=10 unit=A
